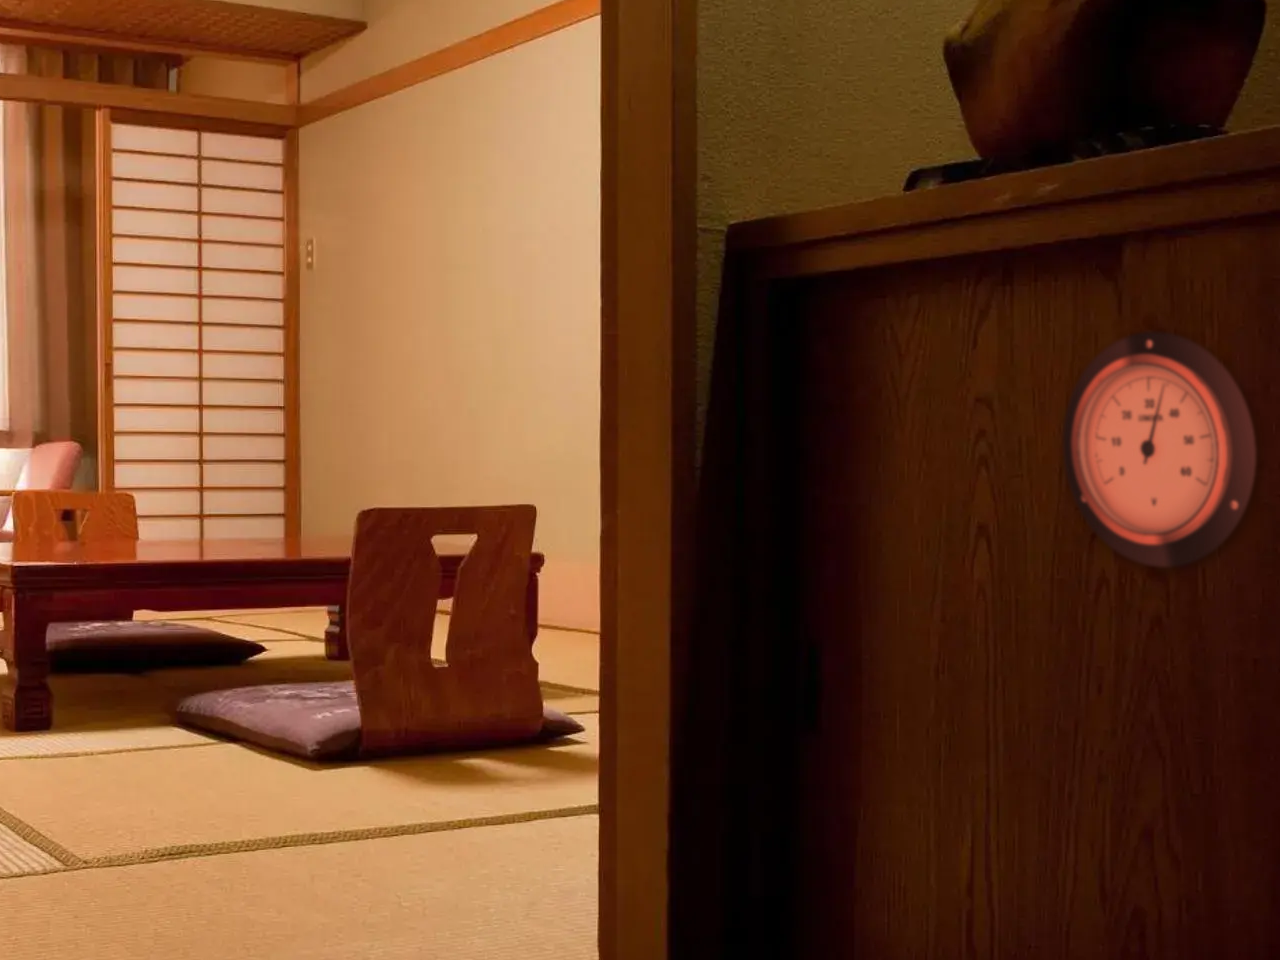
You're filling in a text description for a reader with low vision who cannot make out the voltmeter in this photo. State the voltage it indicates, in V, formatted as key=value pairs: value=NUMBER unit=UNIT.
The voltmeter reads value=35 unit=V
